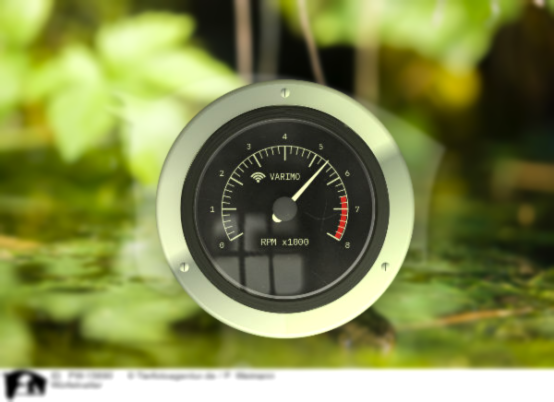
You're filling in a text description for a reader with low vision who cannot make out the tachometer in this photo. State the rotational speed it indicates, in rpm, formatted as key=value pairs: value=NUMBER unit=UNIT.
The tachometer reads value=5400 unit=rpm
